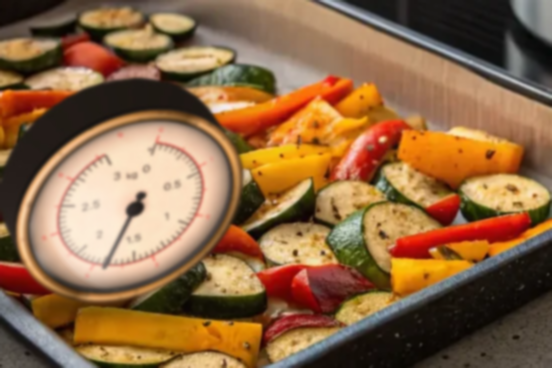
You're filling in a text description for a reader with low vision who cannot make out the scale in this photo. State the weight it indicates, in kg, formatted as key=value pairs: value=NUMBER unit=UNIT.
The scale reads value=1.75 unit=kg
